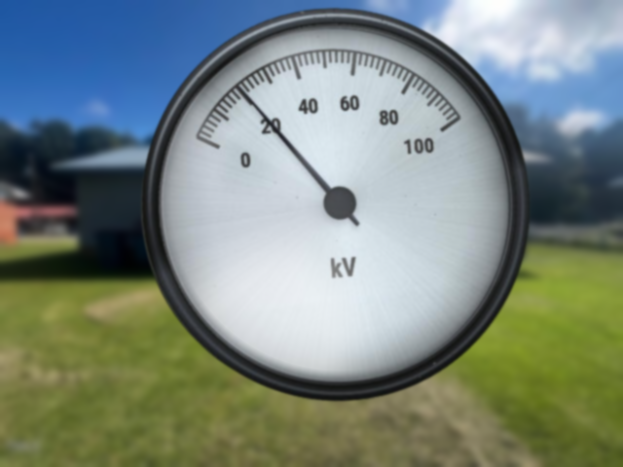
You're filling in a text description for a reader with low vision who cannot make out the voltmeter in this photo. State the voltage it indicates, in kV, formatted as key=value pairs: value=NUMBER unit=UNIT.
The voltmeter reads value=20 unit=kV
